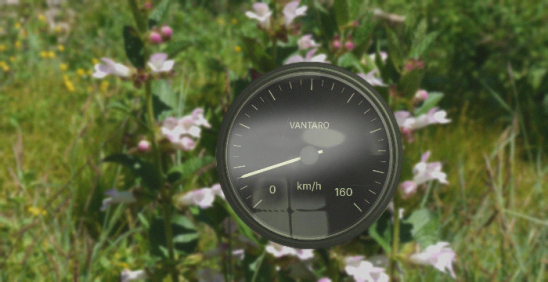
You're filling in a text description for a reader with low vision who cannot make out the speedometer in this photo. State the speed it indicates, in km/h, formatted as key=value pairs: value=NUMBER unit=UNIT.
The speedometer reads value=15 unit=km/h
